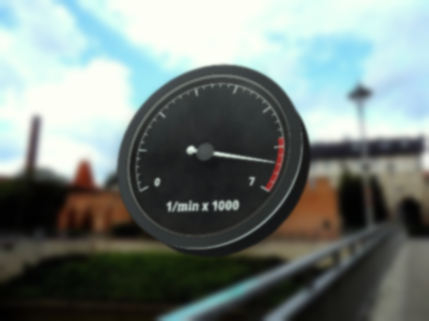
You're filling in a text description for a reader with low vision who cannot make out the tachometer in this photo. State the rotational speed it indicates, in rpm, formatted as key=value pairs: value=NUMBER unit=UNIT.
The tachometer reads value=6400 unit=rpm
